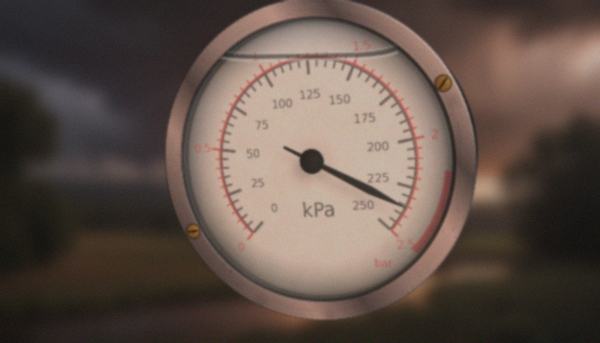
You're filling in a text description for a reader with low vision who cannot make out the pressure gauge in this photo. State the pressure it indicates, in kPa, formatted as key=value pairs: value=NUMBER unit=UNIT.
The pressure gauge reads value=235 unit=kPa
